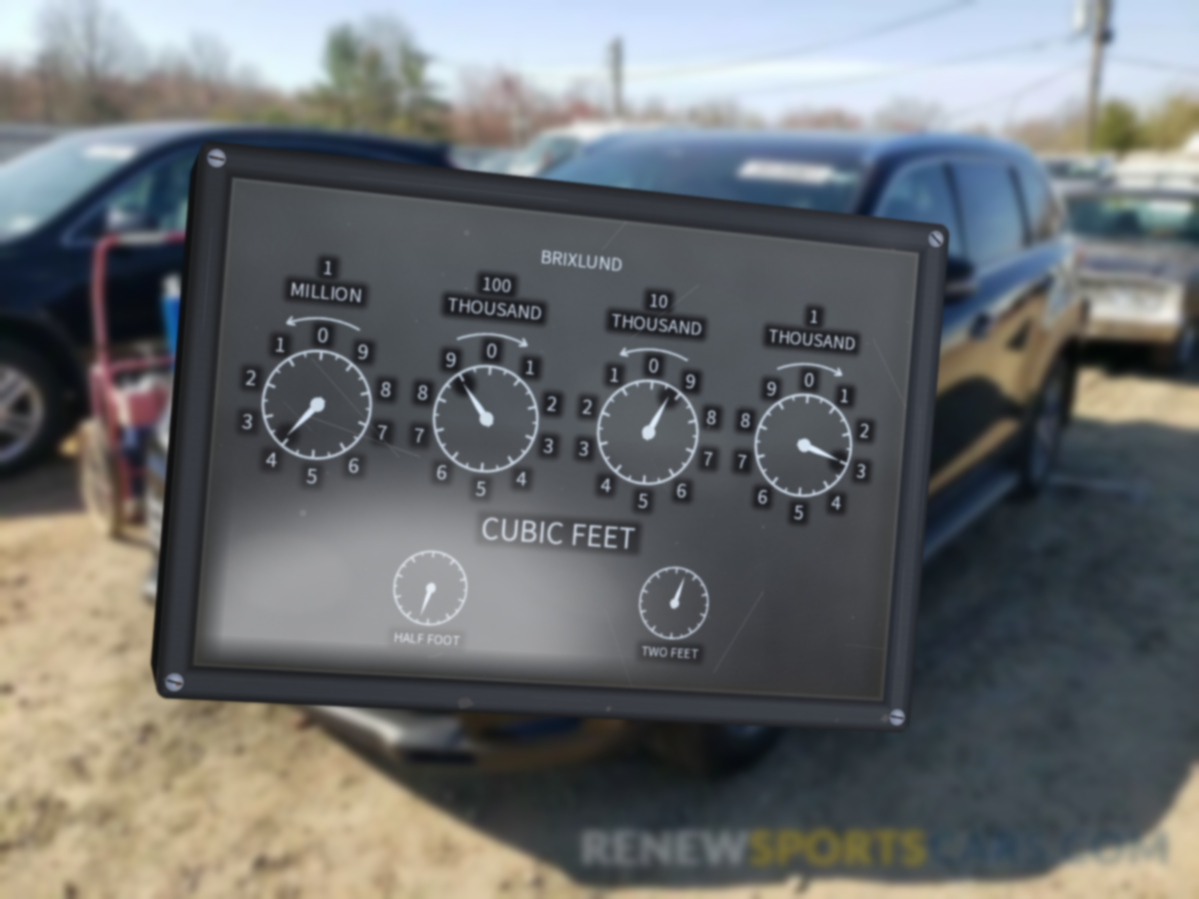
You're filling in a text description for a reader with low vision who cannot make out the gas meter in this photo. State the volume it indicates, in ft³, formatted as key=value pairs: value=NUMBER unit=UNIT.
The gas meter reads value=389300 unit=ft³
